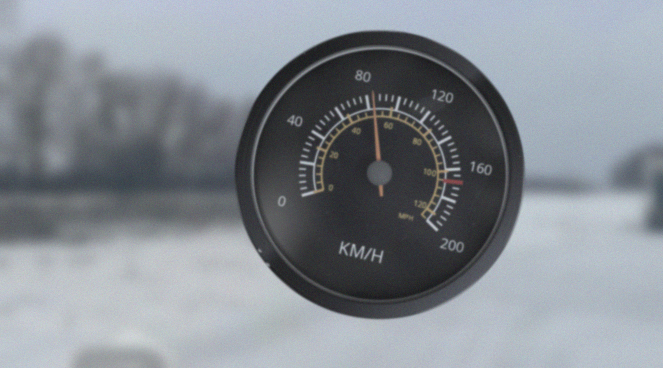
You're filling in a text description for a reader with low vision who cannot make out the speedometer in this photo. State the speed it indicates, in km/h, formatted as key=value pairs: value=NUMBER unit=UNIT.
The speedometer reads value=84 unit=km/h
